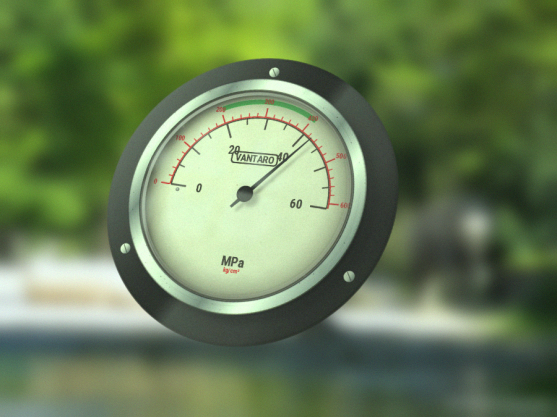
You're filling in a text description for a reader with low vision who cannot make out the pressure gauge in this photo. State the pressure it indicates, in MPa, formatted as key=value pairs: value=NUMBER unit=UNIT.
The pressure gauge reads value=42.5 unit=MPa
